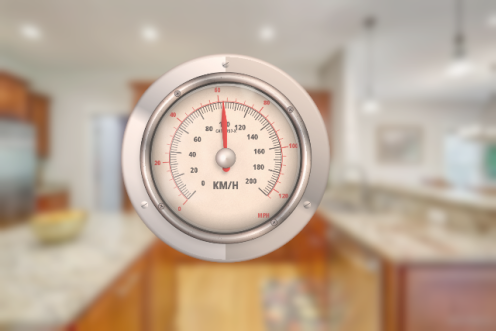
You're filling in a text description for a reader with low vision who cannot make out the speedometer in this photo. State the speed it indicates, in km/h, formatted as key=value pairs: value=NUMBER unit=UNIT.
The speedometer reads value=100 unit=km/h
